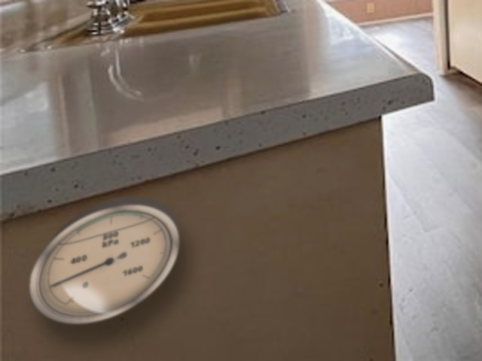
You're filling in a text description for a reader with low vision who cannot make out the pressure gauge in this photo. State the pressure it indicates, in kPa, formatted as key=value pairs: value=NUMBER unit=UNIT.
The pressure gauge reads value=200 unit=kPa
